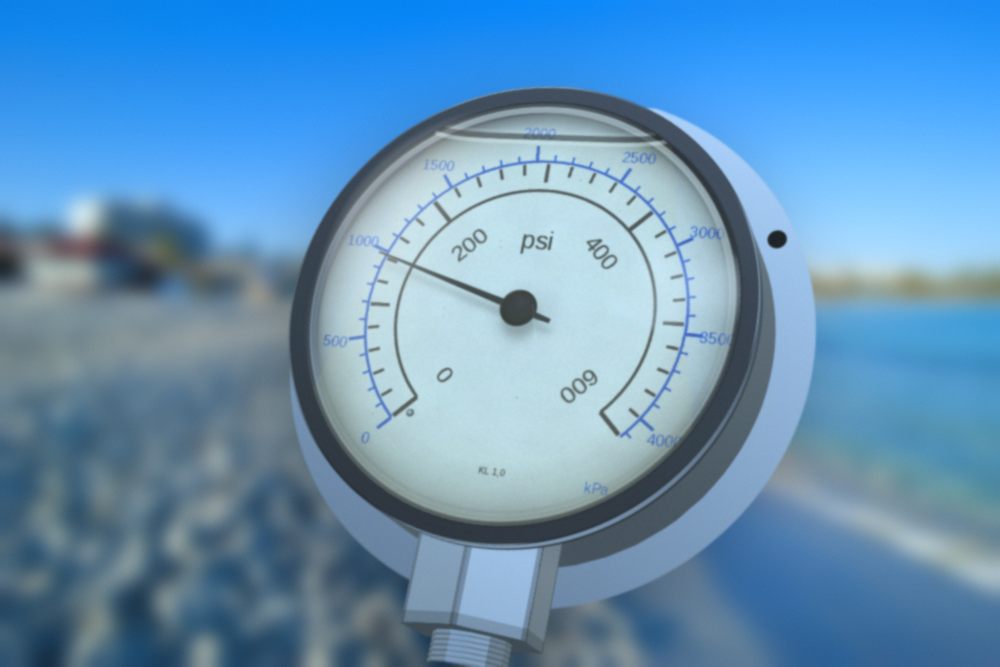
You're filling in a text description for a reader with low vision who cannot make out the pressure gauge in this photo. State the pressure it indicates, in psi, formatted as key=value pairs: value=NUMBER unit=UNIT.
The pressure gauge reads value=140 unit=psi
